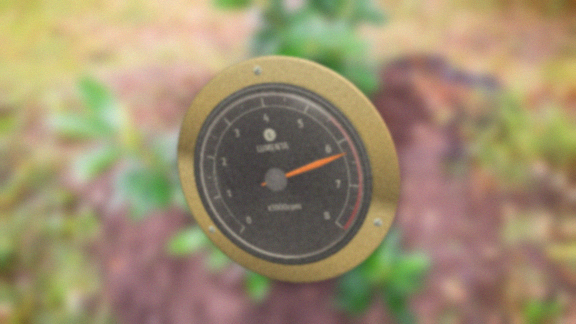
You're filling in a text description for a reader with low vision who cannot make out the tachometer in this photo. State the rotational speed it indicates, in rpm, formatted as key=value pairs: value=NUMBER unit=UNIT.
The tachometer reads value=6250 unit=rpm
